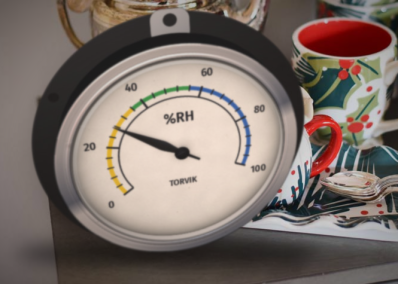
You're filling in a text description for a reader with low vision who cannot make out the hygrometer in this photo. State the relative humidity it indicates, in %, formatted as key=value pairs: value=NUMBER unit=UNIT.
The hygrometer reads value=28 unit=%
